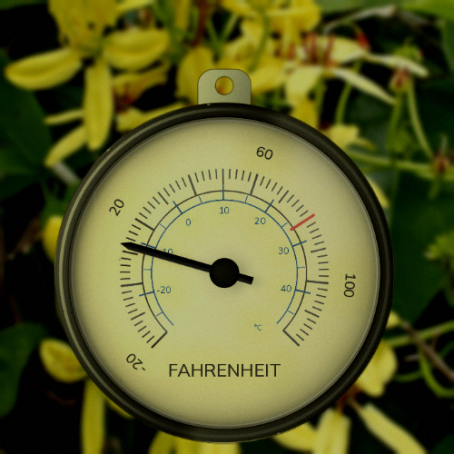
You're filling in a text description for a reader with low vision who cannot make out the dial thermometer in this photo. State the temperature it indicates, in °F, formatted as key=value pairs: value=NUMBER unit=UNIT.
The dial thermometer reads value=12 unit=°F
